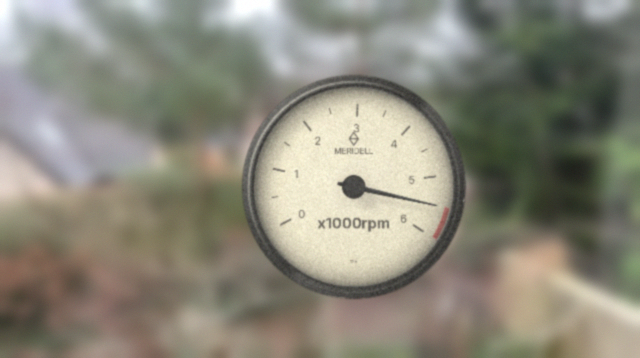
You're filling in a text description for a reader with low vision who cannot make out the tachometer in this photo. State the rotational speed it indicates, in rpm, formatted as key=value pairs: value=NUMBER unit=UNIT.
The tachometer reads value=5500 unit=rpm
